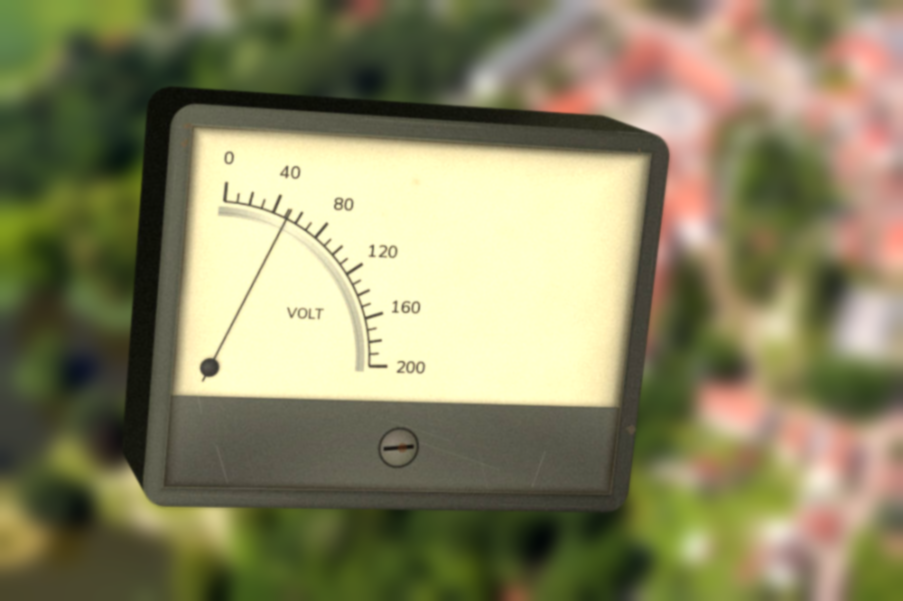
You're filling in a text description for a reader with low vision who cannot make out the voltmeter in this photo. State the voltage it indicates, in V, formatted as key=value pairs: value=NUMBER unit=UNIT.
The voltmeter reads value=50 unit=V
